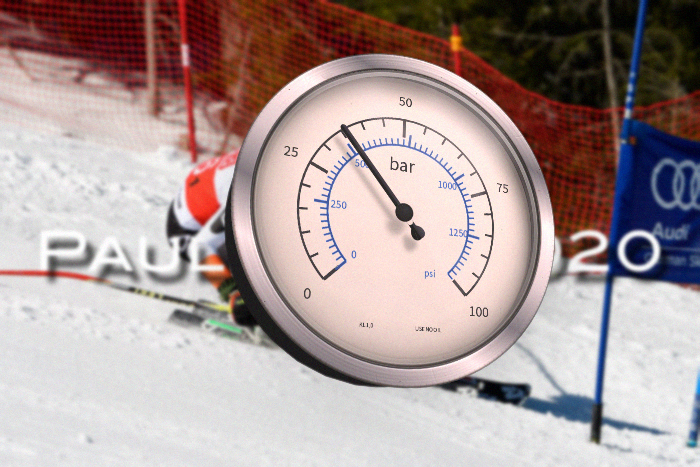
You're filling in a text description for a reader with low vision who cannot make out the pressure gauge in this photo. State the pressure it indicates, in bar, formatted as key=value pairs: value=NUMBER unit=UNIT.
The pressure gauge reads value=35 unit=bar
